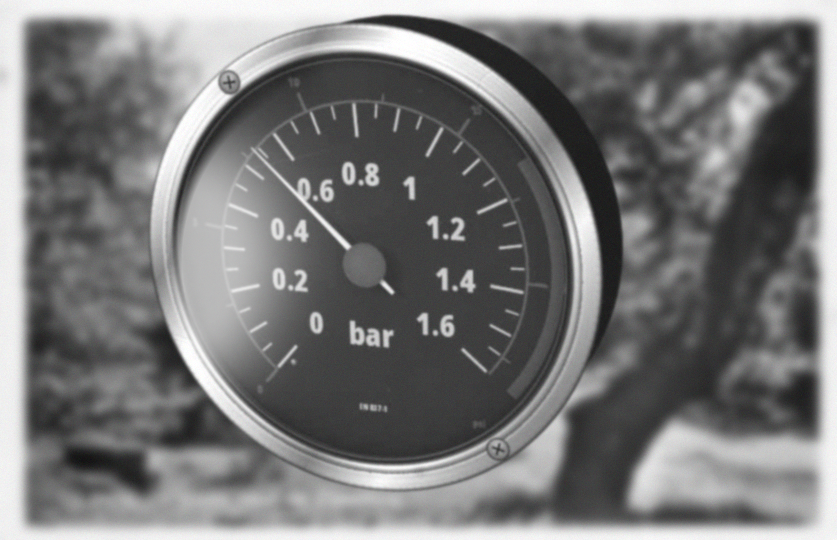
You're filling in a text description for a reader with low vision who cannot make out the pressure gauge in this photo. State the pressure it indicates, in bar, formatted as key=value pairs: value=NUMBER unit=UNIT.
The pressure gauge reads value=0.55 unit=bar
